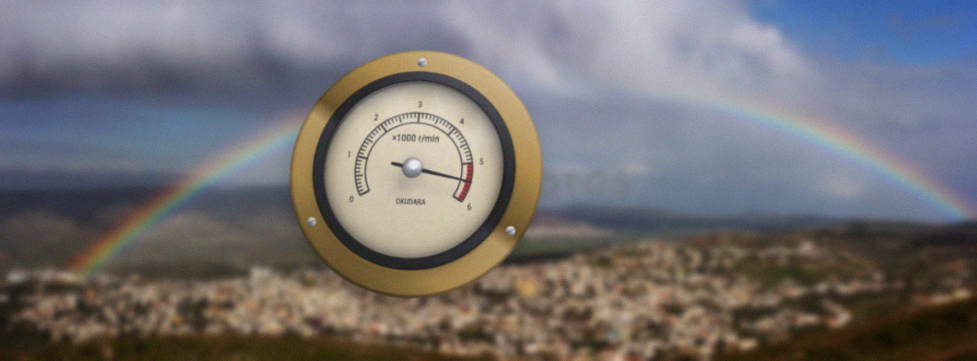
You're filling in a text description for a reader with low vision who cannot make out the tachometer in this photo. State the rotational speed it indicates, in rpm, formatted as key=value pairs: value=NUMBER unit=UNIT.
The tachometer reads value=5500 unit=rpm
